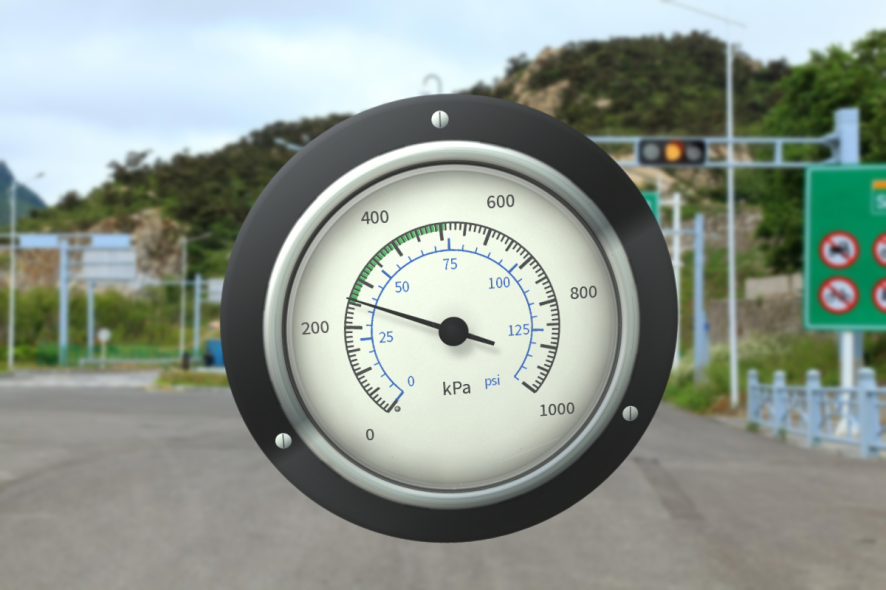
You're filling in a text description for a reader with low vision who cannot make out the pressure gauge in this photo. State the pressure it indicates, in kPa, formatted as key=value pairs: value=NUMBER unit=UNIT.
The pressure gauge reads value=260 unit=kPa
